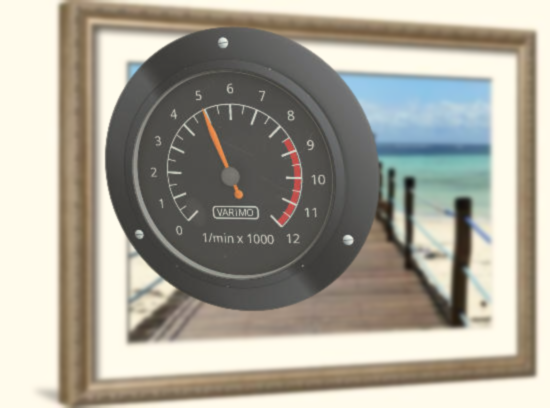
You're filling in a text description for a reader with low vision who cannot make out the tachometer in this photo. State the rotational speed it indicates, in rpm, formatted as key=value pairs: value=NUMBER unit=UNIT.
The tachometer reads value=5000 unit=rpm
